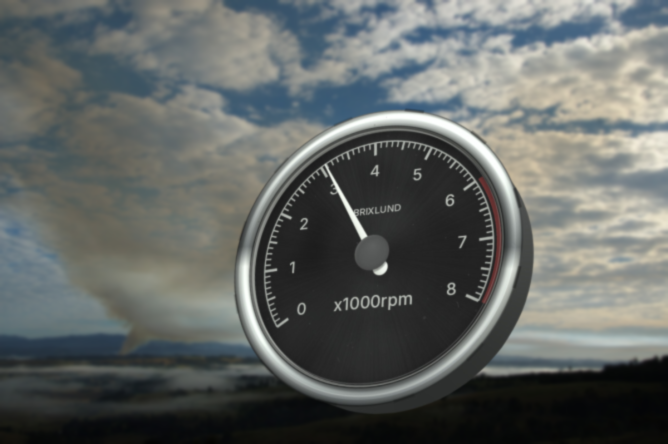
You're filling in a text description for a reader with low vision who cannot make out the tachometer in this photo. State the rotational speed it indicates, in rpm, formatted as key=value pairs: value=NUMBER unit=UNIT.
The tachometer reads value=3100 unit=rpm
